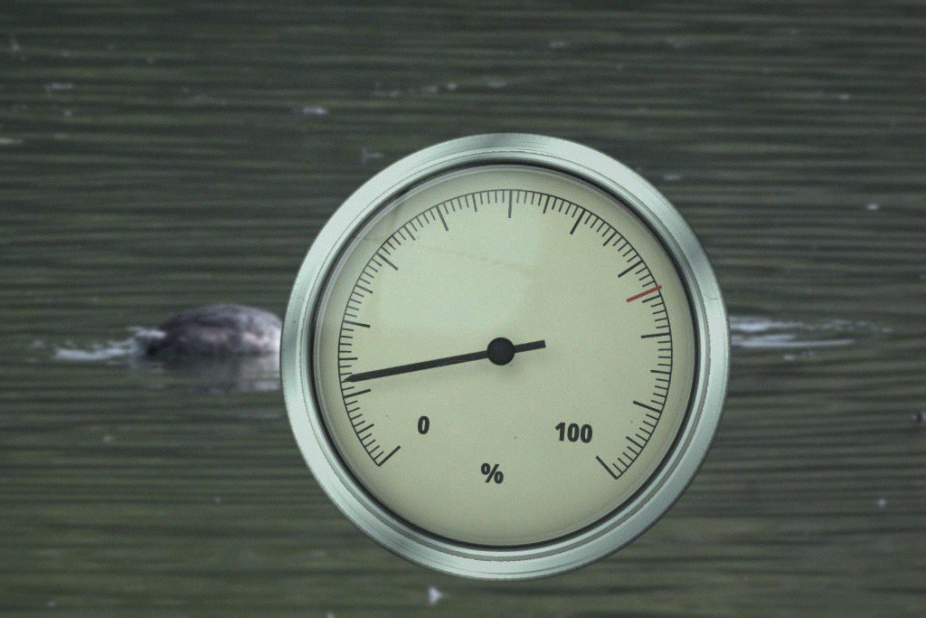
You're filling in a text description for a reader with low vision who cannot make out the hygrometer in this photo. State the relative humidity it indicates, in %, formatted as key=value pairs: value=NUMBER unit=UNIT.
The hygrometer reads value=12 unit=%
